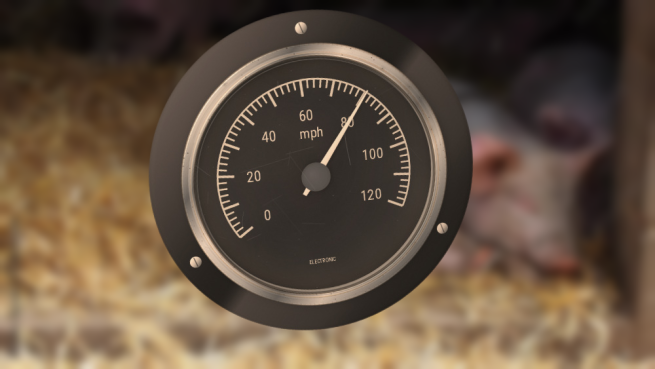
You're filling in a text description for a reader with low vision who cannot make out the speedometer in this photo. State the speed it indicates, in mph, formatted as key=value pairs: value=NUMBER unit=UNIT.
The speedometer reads value=80 unit=mph
